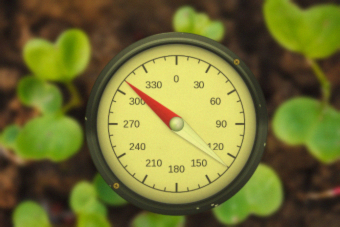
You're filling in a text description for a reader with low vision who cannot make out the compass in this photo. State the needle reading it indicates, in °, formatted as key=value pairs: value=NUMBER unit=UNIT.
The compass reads value=310 unit=°
